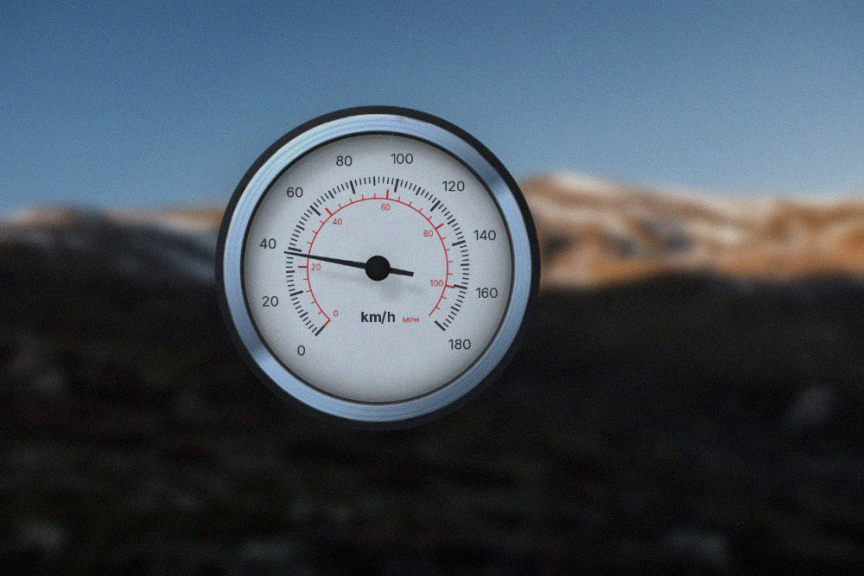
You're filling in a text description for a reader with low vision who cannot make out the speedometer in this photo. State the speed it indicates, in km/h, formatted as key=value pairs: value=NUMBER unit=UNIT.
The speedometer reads value=38 unit=km/h
